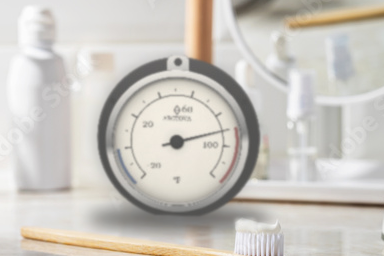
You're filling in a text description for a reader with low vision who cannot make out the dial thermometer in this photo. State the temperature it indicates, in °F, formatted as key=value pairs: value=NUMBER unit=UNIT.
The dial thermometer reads value=90 unit=°F
